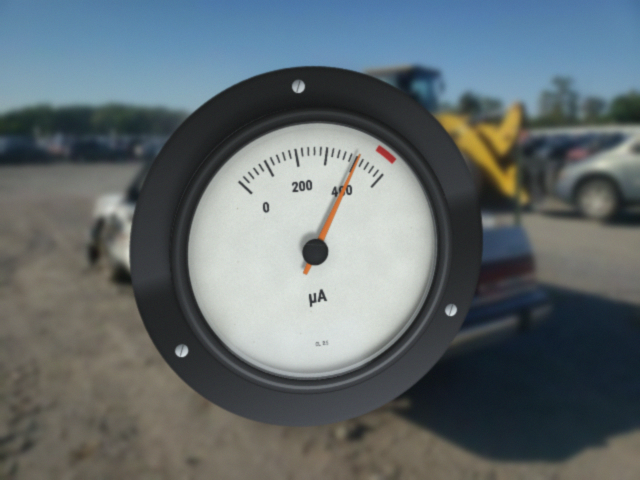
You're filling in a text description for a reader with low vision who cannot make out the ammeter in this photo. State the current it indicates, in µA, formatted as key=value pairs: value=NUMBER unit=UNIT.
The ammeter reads value=400 unit=µA
